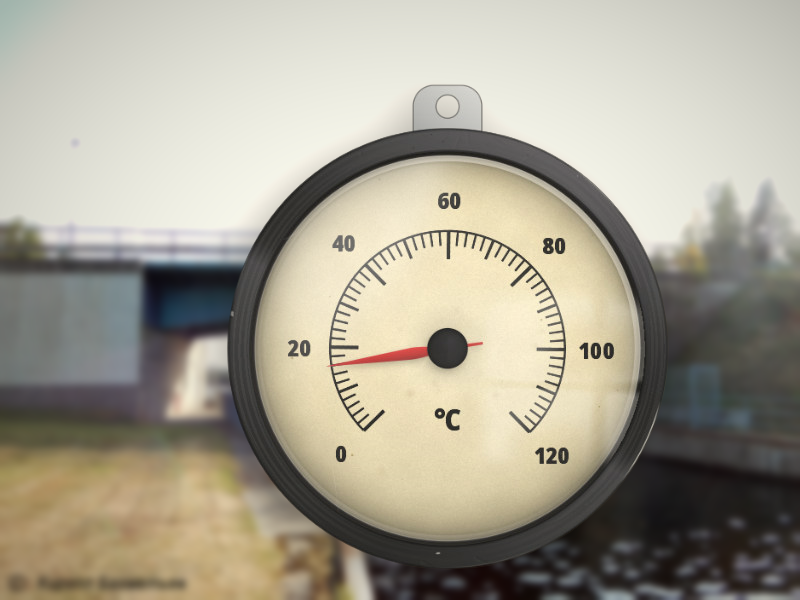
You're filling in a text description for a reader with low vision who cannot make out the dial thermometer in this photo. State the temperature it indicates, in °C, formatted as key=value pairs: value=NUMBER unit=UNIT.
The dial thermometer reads value=16 unit=°C
